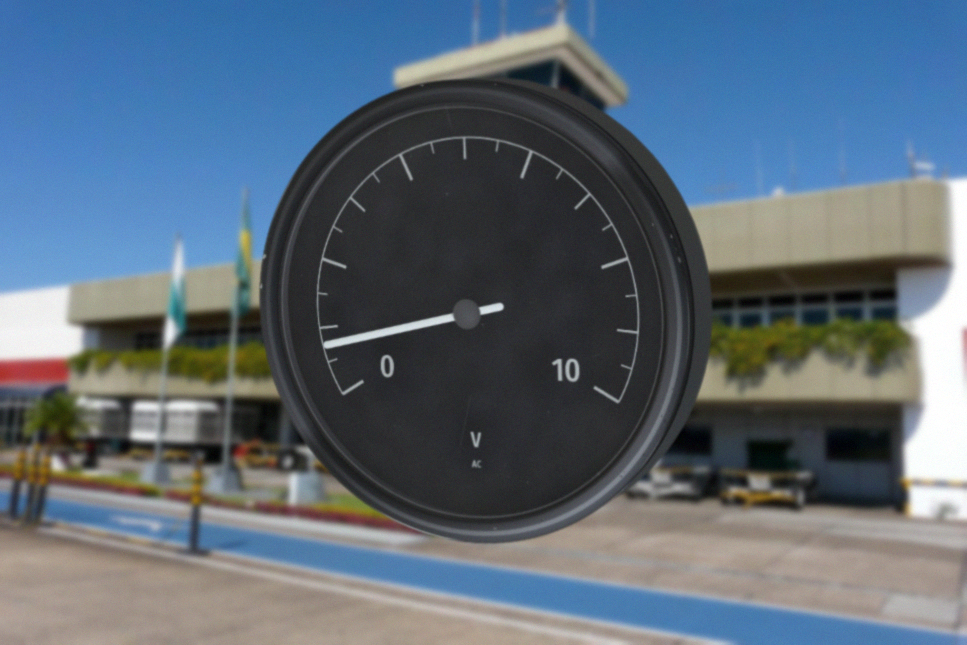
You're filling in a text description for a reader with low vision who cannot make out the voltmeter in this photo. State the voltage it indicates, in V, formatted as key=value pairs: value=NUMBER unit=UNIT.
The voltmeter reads value=0.75 unit=V
